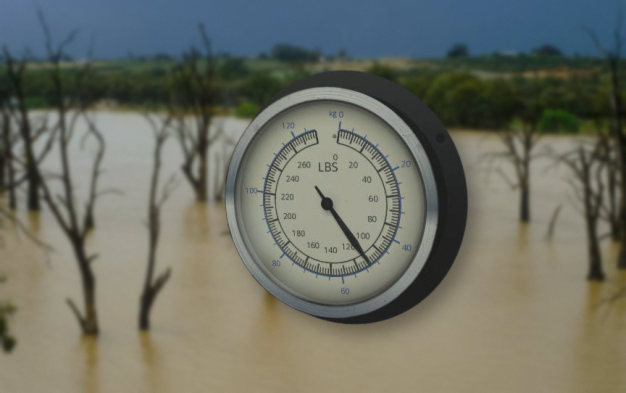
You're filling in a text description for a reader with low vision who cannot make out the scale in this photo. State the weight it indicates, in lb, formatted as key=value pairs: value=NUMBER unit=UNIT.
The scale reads value=110 unit=lb
